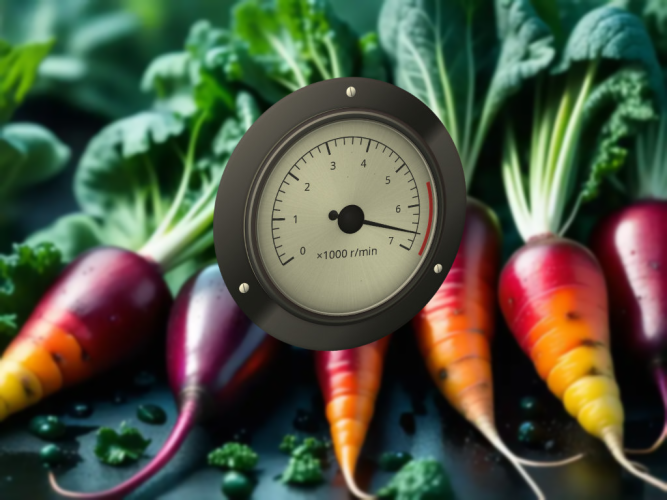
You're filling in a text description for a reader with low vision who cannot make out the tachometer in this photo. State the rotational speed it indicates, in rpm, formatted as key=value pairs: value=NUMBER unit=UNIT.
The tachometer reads value=6600 unit=rpm
